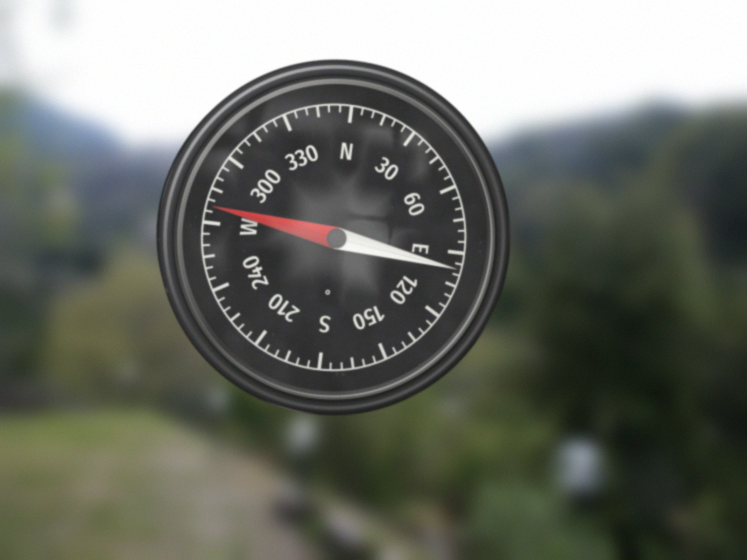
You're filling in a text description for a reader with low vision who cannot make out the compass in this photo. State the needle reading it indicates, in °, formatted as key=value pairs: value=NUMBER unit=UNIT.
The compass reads value=277.5 unit=°
